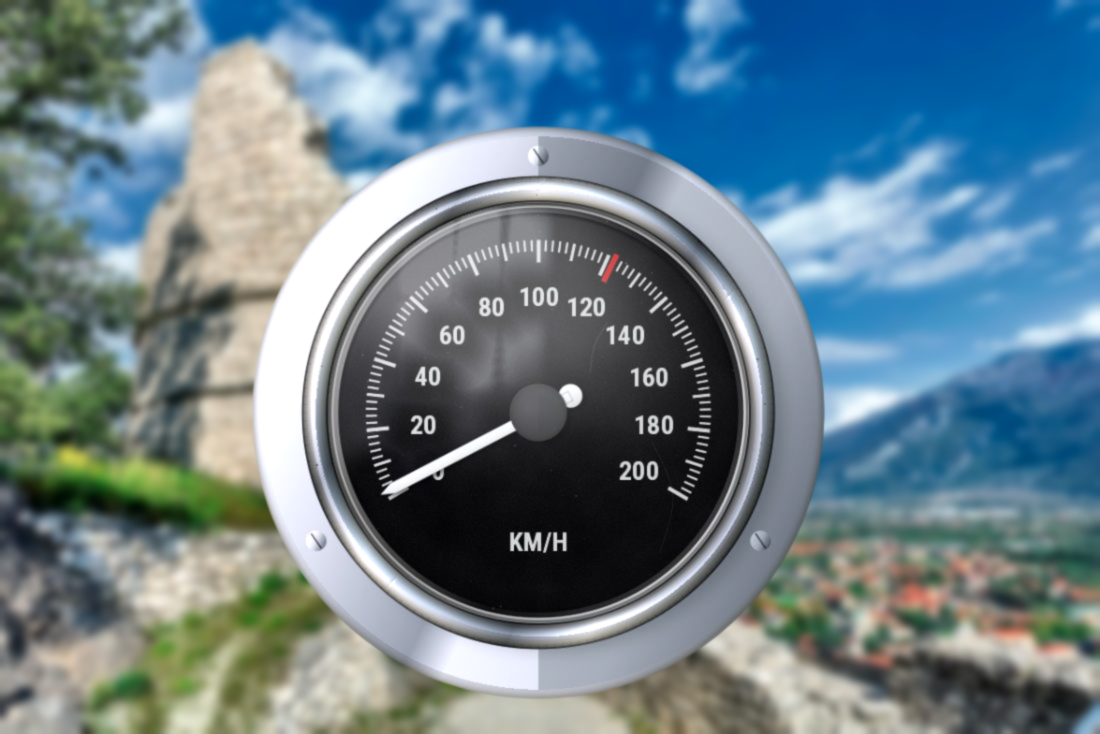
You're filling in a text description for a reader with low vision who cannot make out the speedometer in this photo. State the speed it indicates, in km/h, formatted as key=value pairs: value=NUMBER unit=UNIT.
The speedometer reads value=2 unit=km/h
